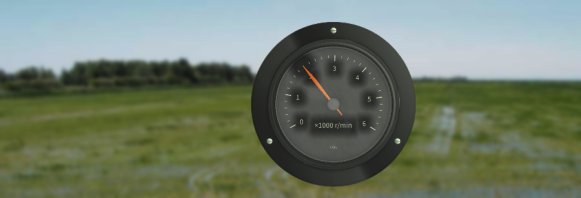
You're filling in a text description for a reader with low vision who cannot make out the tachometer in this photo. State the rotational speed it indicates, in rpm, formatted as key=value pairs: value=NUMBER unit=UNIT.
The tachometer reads value=2000 unit=rpm
